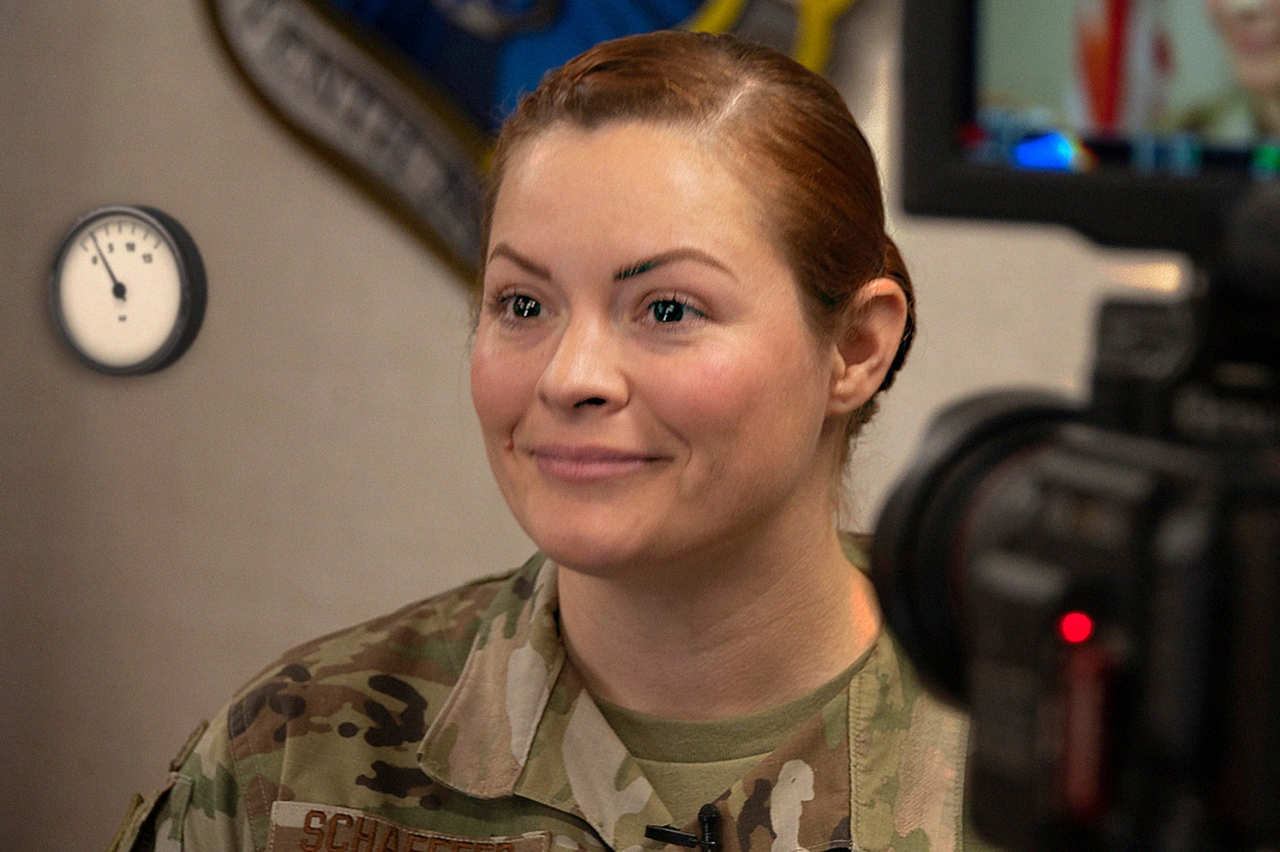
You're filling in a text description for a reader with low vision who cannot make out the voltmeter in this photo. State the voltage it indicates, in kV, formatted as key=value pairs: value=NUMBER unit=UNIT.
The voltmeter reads value=2.5 unit=kV
